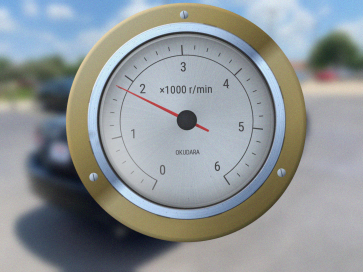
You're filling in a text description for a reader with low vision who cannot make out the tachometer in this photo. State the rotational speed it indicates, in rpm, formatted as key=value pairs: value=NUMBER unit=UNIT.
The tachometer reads value=1800 unit=rpm
